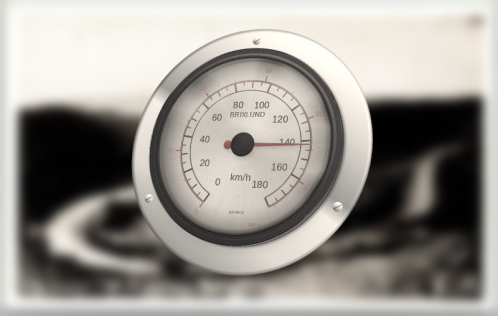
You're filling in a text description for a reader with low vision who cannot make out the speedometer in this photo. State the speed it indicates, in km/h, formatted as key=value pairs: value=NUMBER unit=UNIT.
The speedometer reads value=142.5 unit=km/h
